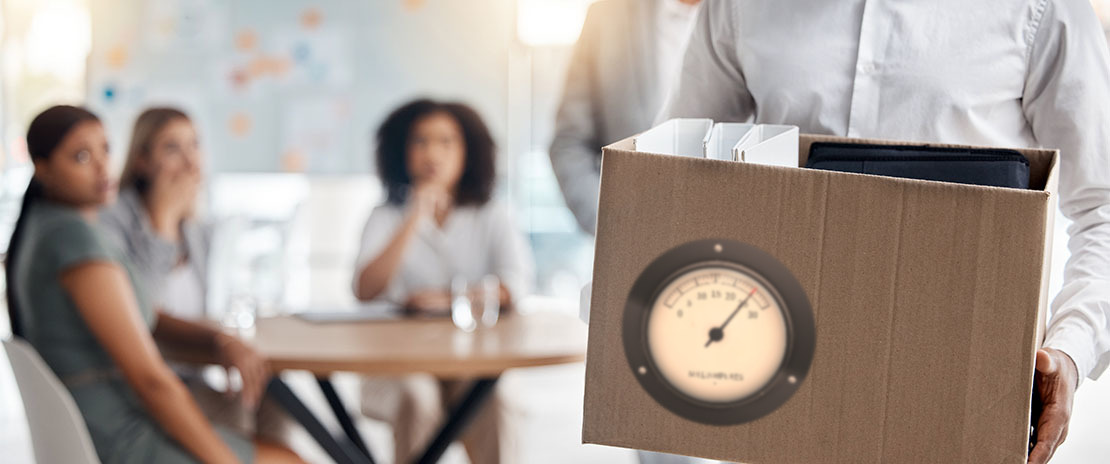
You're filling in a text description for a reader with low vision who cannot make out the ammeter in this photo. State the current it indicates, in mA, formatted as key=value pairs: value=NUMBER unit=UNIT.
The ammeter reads value=25 unit=mA
